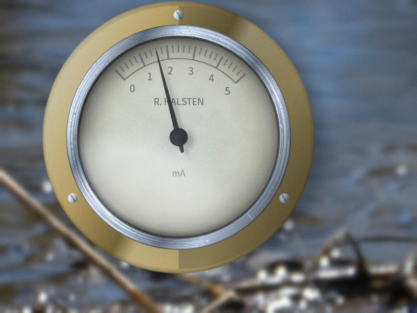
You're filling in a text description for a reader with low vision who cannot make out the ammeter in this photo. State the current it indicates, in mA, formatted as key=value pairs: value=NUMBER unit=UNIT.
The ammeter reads value=1.6 unit=mA
